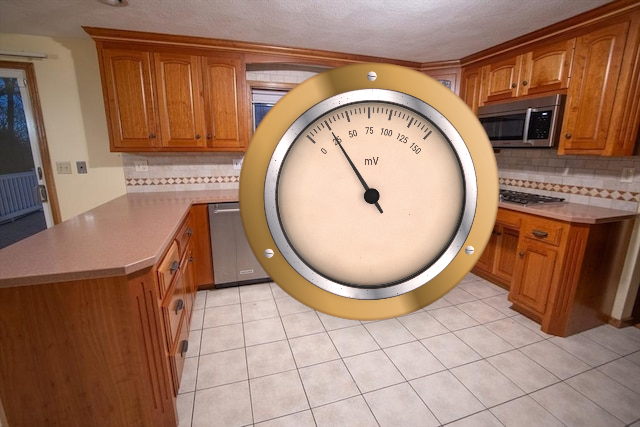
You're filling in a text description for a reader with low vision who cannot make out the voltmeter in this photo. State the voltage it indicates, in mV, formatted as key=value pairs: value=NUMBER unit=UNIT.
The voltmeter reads value=25 unit=mV
